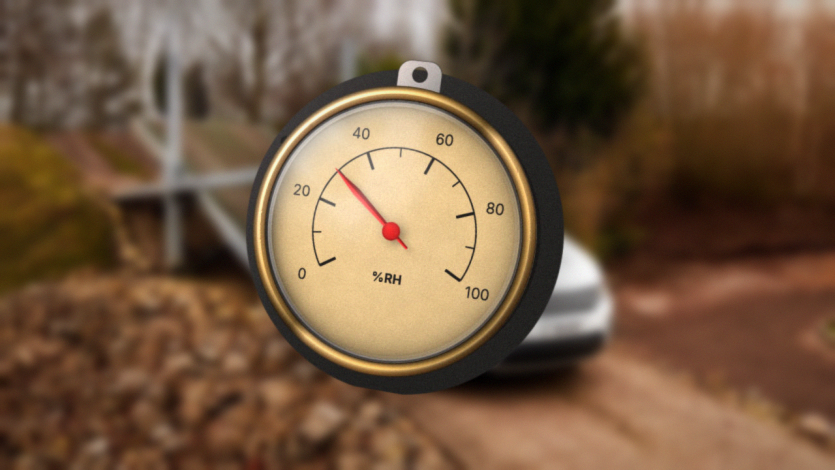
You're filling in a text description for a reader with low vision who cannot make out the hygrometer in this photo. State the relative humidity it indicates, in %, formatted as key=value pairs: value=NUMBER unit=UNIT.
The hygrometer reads value=30 unit=%
